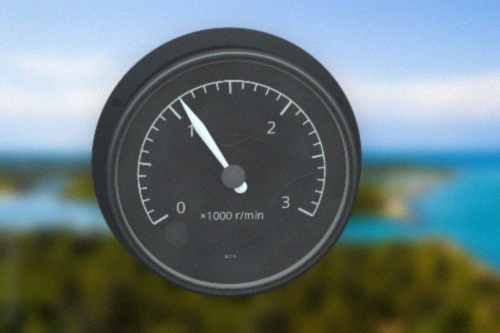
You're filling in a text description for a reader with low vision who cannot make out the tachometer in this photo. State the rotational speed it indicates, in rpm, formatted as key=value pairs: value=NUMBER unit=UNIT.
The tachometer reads value=1100 unit=rpm
